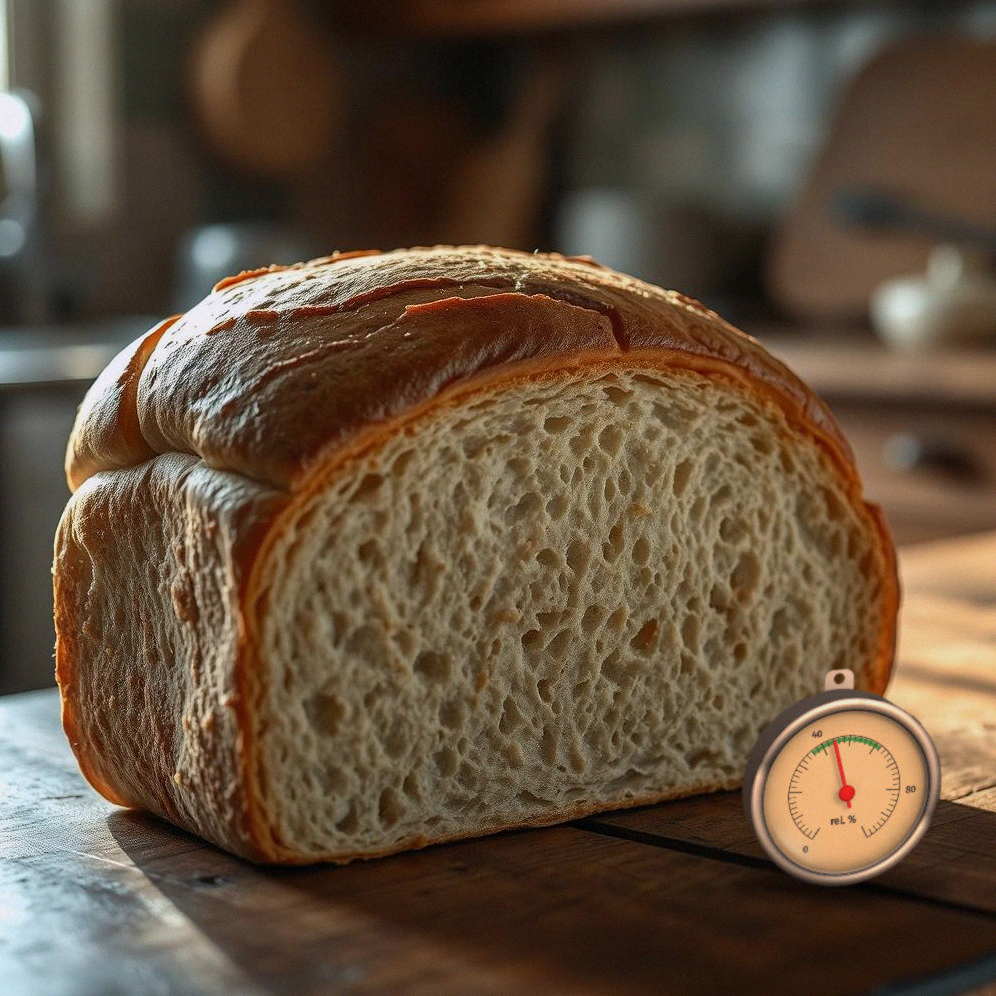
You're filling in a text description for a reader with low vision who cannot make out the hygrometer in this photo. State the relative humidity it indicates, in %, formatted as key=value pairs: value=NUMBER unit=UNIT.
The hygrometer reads value=44 unit=%
